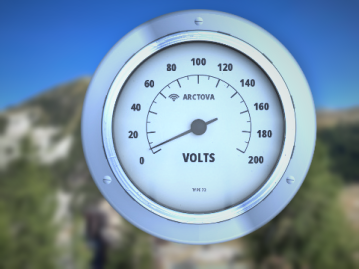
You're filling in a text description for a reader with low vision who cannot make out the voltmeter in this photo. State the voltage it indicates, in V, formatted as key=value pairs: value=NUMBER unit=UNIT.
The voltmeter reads value=5 unit=V
